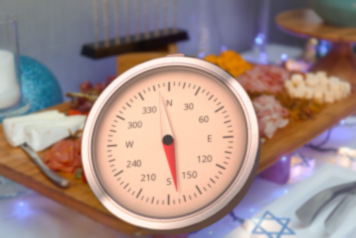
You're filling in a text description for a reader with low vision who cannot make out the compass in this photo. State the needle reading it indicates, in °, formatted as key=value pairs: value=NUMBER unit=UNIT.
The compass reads value=170 unit=°
